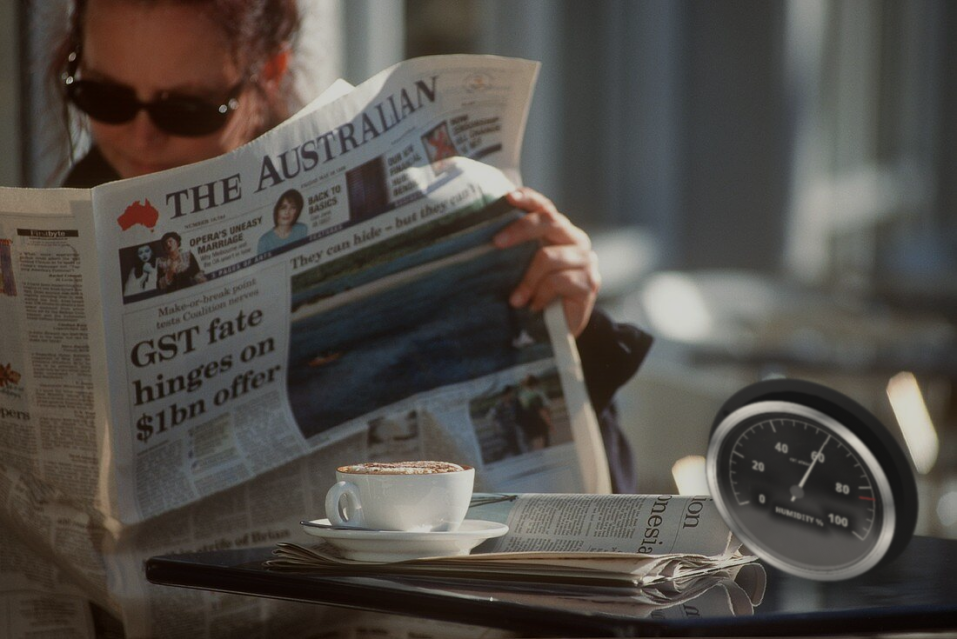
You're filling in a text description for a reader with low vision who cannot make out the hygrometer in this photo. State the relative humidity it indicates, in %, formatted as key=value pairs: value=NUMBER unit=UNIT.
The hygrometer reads value=60 unit=%
